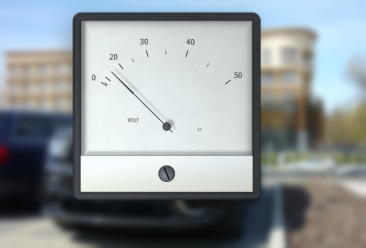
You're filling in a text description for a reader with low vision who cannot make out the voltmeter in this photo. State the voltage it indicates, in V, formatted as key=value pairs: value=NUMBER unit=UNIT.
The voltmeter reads value=15 unit=V
